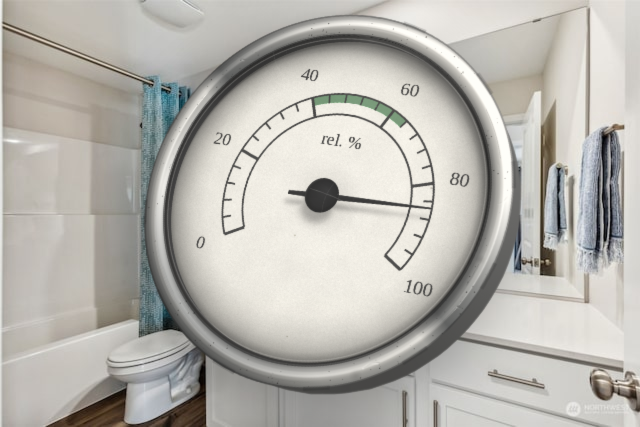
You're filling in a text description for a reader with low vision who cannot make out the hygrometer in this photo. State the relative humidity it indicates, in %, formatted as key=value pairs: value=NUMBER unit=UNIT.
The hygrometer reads value=86 unit=%
